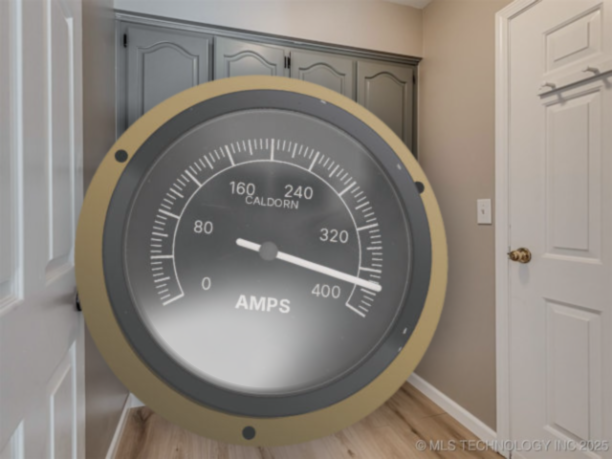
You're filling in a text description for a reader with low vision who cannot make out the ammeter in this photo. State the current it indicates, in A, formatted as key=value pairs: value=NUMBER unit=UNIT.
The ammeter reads value=375 unit=A
